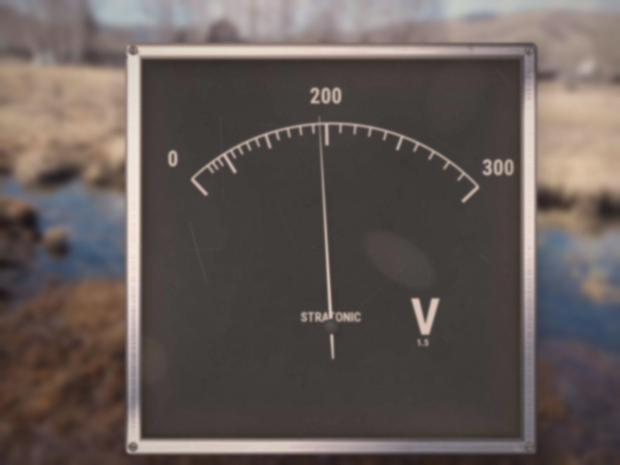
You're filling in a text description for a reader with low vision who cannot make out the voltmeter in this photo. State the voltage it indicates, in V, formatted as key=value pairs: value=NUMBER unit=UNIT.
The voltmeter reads value=195 unit=V
